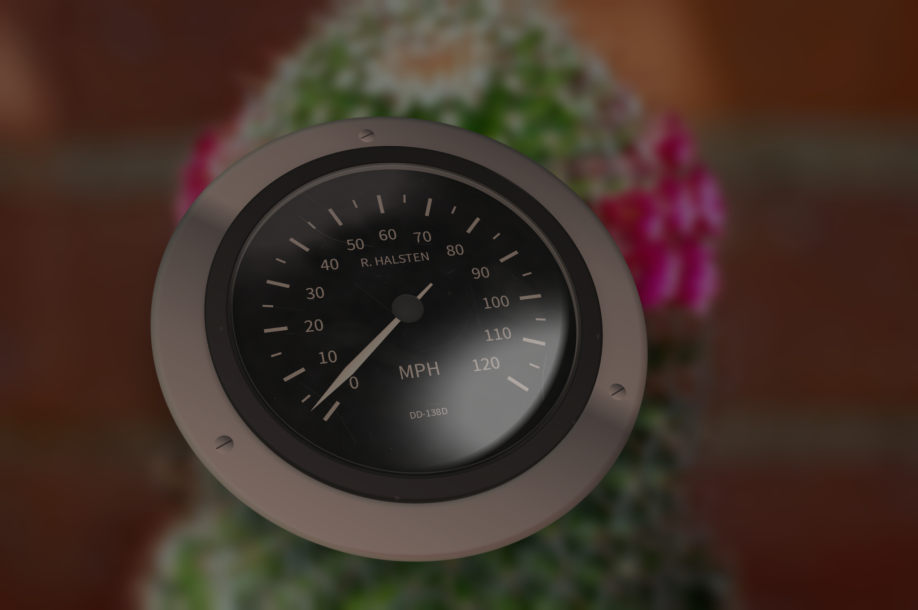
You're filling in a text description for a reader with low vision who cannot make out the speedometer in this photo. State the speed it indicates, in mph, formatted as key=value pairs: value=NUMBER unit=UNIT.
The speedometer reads value=2.5 unit=mph
